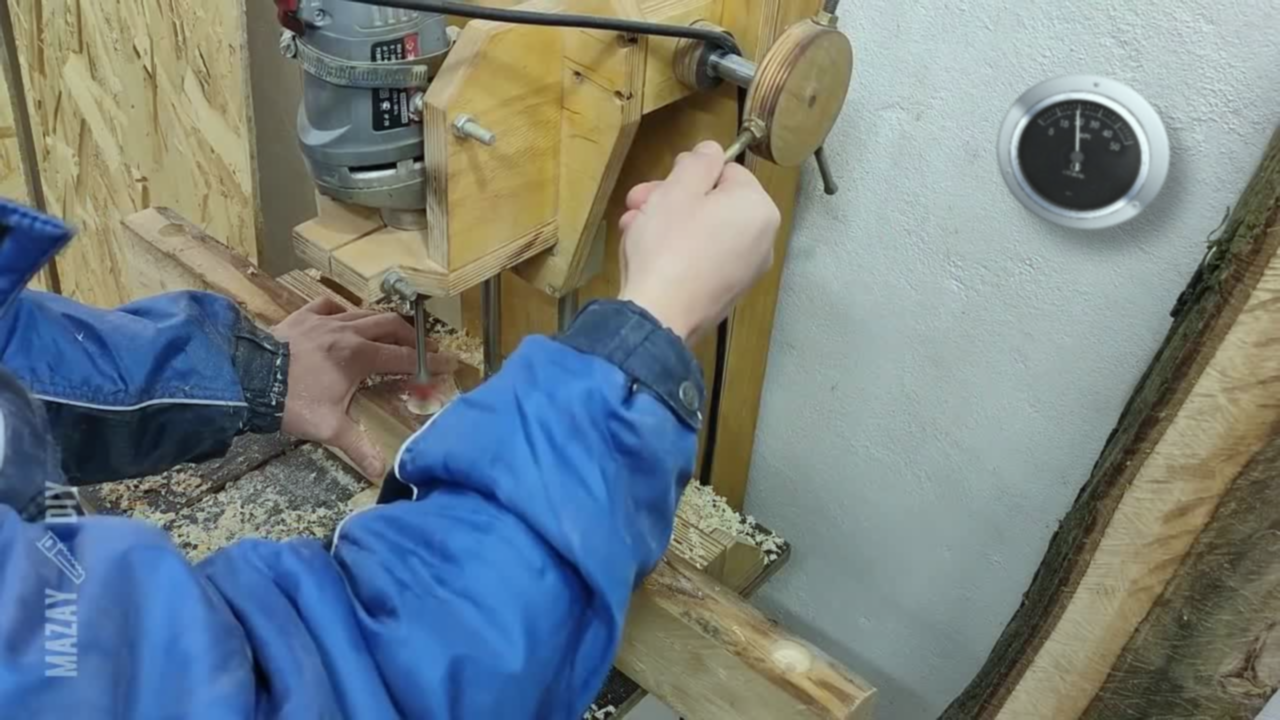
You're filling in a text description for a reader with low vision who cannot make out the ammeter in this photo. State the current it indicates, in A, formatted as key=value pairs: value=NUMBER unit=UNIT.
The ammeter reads value=20 unit=A
